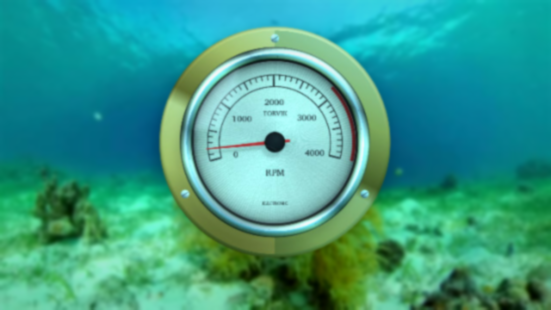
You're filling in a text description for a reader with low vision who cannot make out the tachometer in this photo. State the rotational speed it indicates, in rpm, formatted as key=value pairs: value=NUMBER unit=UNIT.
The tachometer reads value=200 unit=rpm
